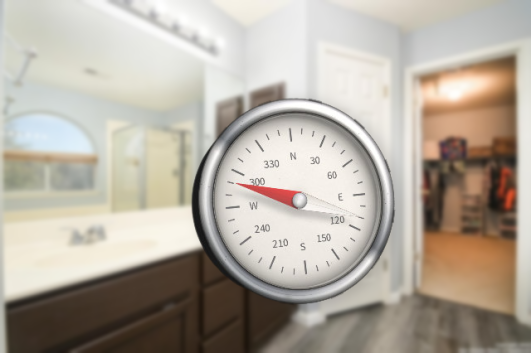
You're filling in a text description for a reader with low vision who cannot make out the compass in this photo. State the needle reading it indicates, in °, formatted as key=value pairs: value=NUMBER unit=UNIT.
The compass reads value=290 unit=°
